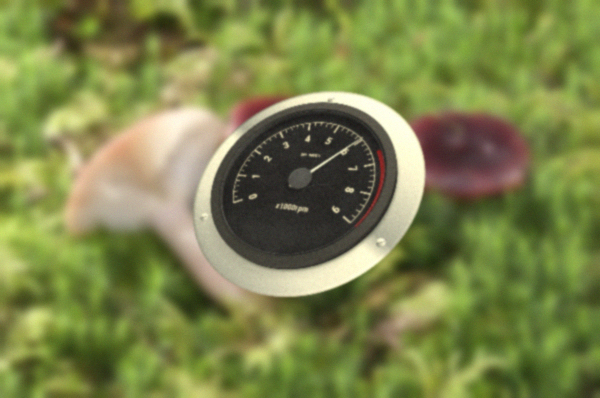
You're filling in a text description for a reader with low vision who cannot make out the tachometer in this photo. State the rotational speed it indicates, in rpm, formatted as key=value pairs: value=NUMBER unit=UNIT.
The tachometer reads value=6000 unit=rpm
